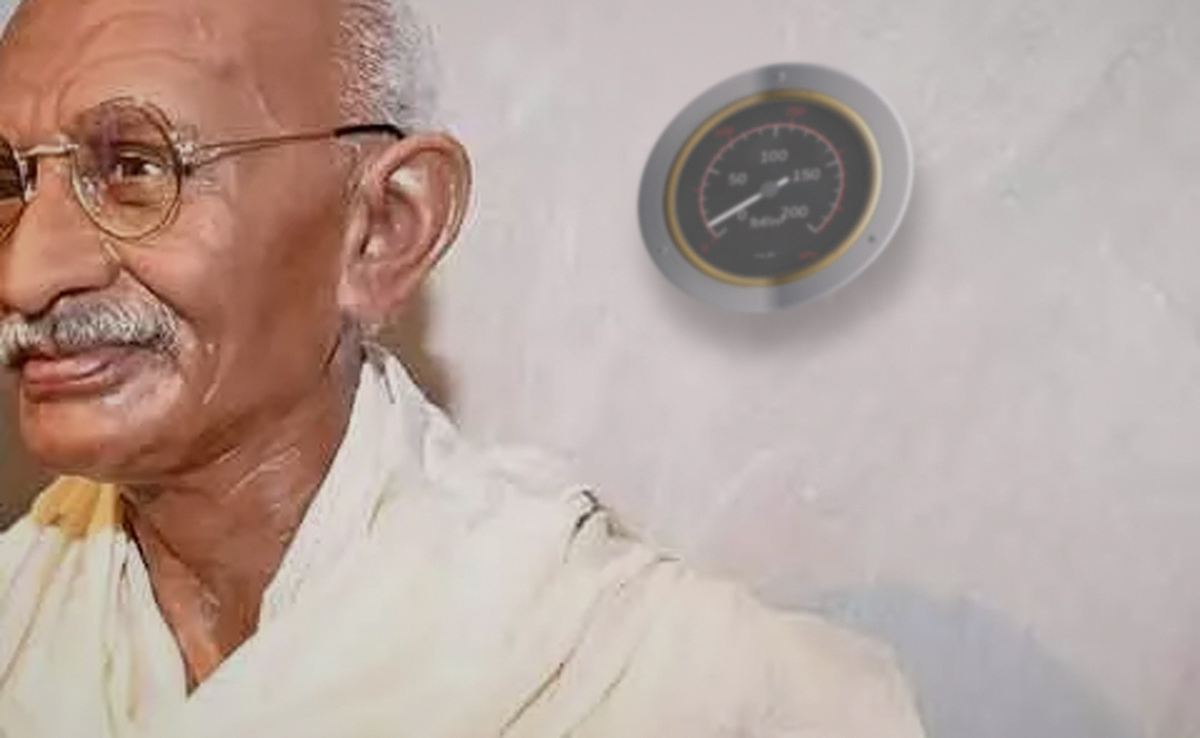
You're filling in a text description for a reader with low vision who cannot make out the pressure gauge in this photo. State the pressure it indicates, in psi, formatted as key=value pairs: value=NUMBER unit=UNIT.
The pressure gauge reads value=10 unit=psi
